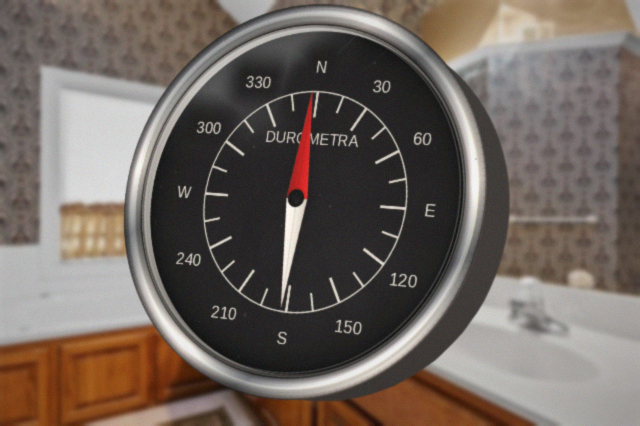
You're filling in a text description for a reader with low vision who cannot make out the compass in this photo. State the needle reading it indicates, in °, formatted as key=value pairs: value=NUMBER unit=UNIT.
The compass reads value=0 unit=°
